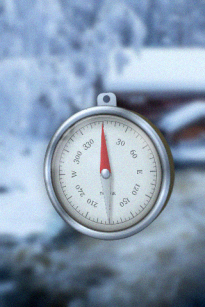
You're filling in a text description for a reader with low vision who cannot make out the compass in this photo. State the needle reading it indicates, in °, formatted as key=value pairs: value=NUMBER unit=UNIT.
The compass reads value=0 unit=°
